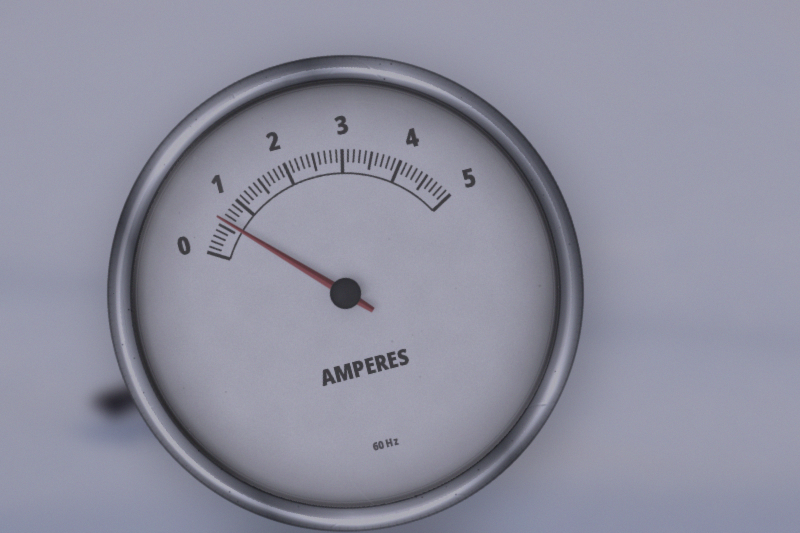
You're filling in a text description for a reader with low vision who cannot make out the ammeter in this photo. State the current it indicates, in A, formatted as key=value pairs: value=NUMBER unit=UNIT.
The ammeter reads value=0.6 unit=A
